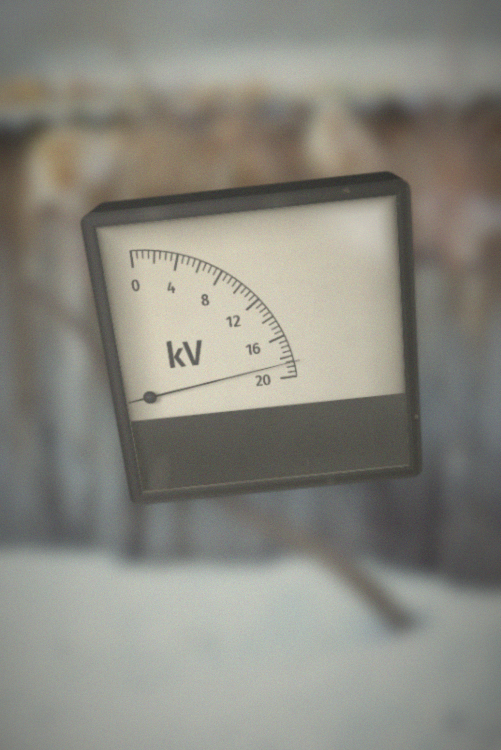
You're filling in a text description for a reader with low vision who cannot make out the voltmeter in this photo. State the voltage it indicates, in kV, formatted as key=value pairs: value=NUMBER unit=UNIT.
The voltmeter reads value=18.5 unit=kV
